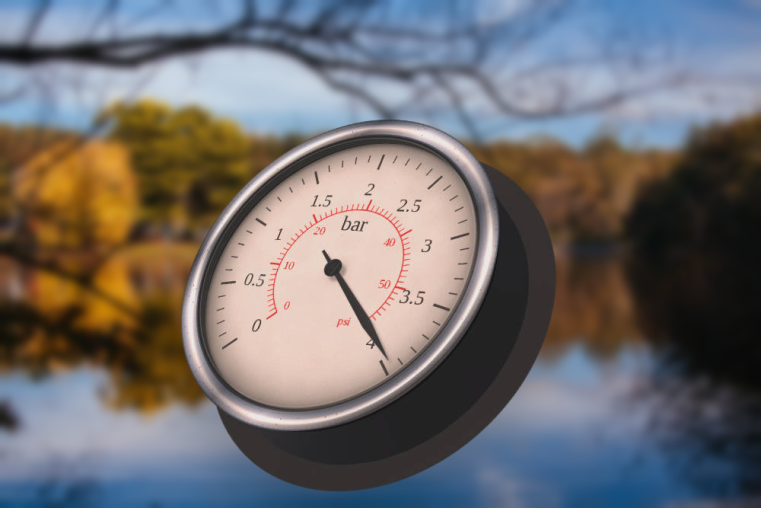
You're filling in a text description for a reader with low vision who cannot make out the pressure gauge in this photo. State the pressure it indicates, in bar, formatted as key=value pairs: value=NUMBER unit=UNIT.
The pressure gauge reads value=3.95 unit=bar
